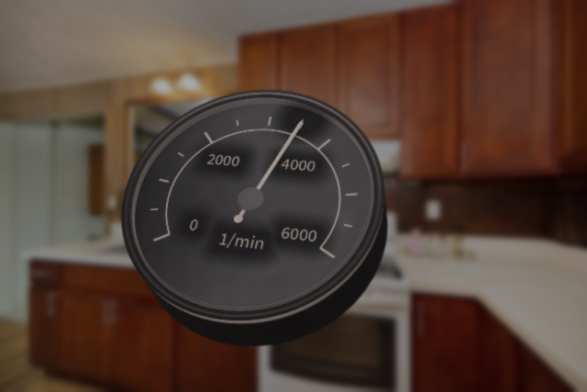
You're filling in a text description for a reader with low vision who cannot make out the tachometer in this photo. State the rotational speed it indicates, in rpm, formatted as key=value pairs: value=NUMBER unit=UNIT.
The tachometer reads value=3500 unit=rpm
